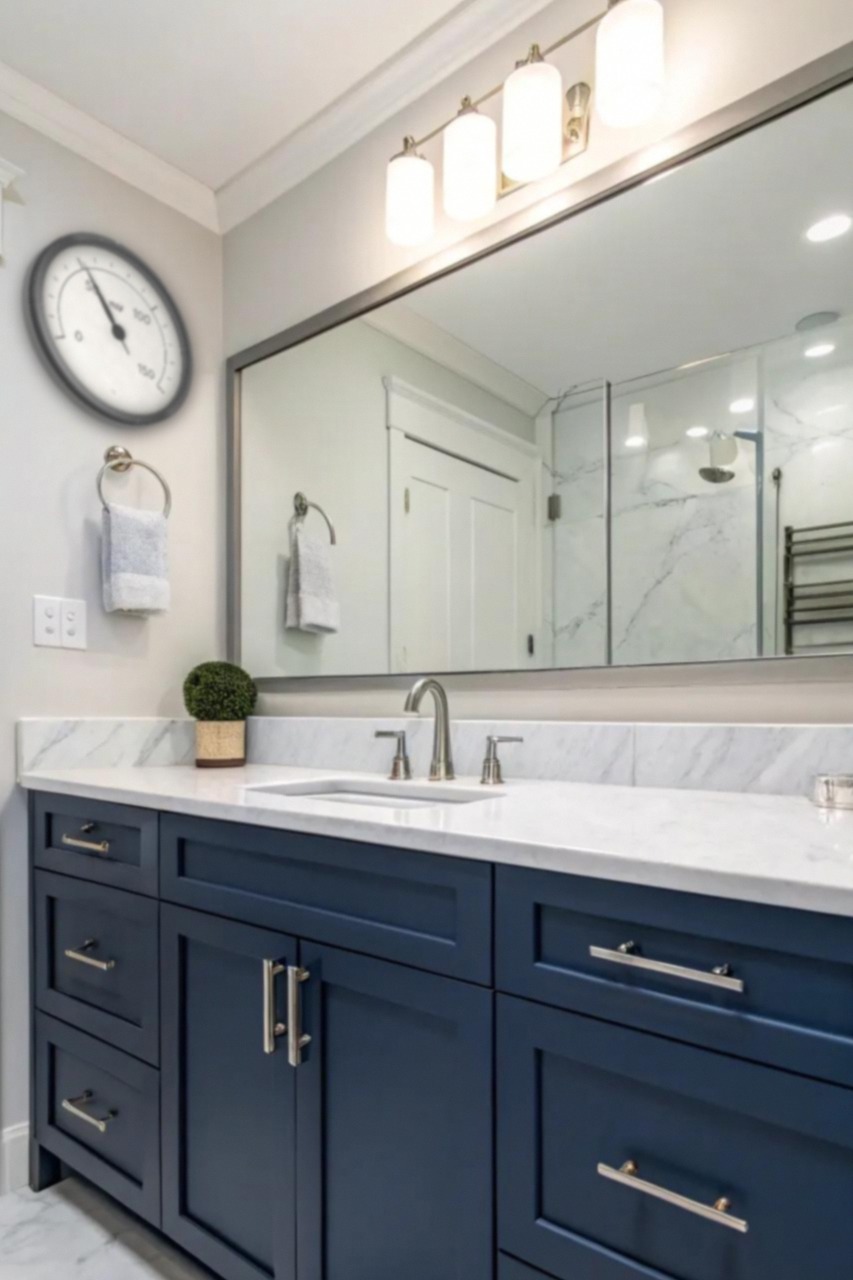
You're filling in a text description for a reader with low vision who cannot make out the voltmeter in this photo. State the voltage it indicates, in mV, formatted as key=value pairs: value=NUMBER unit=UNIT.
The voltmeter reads value=50 unit=mV
